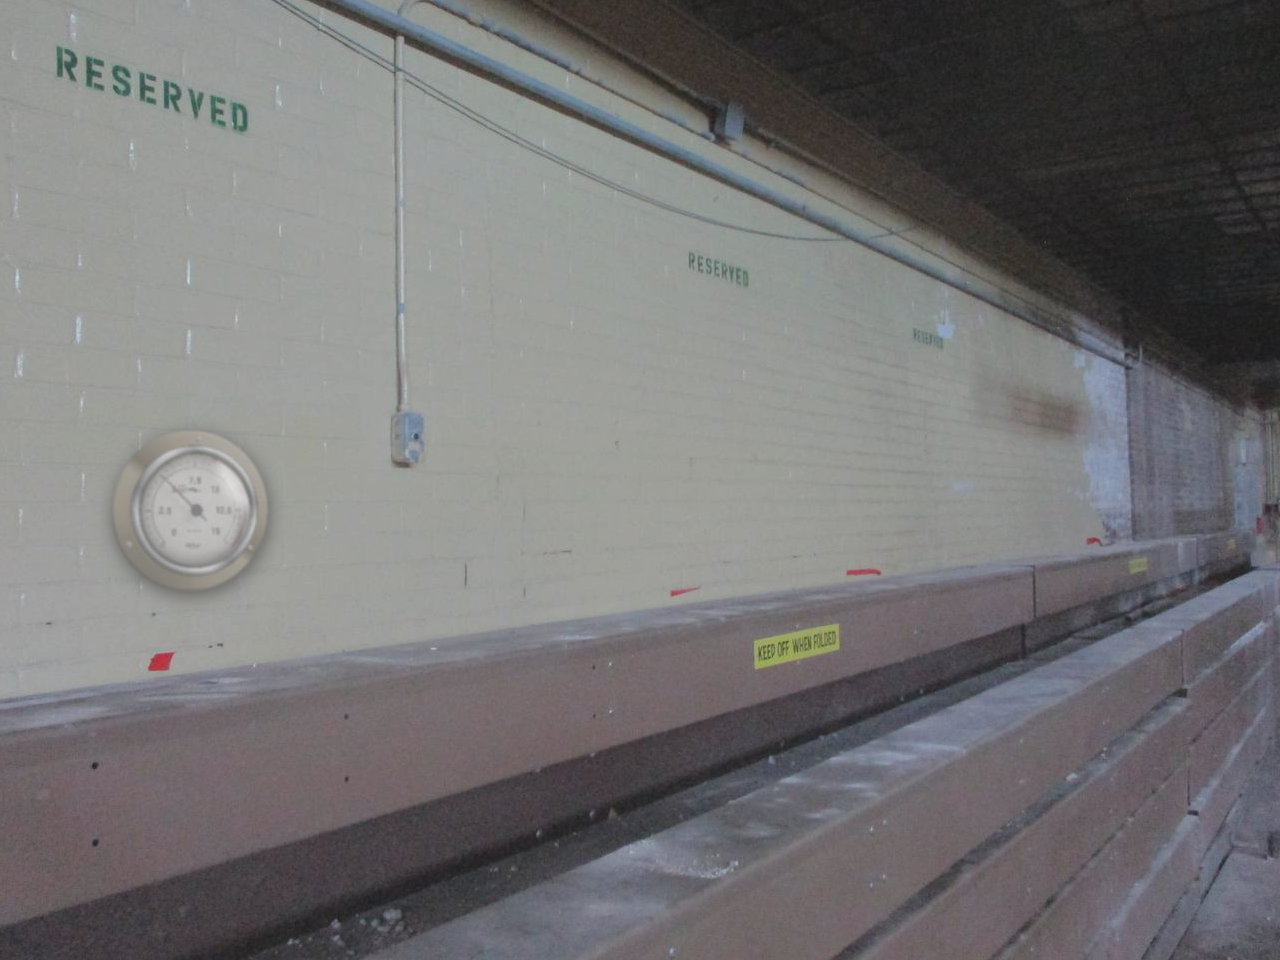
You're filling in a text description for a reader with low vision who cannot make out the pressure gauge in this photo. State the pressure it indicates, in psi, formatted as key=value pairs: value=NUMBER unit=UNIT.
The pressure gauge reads value=5 unit=psi
